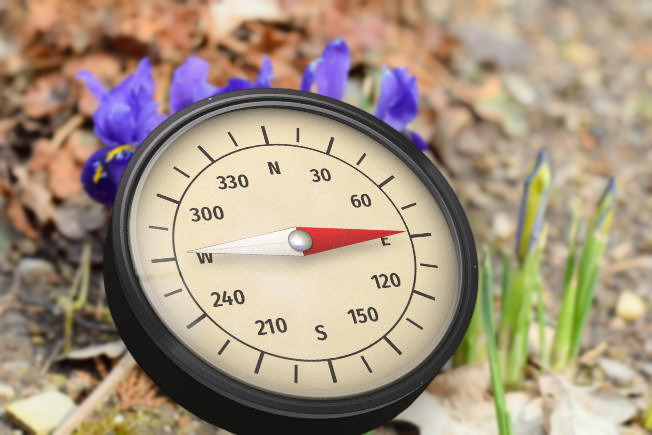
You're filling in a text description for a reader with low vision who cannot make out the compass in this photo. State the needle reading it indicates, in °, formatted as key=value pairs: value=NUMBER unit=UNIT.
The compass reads value=90 unit=°
